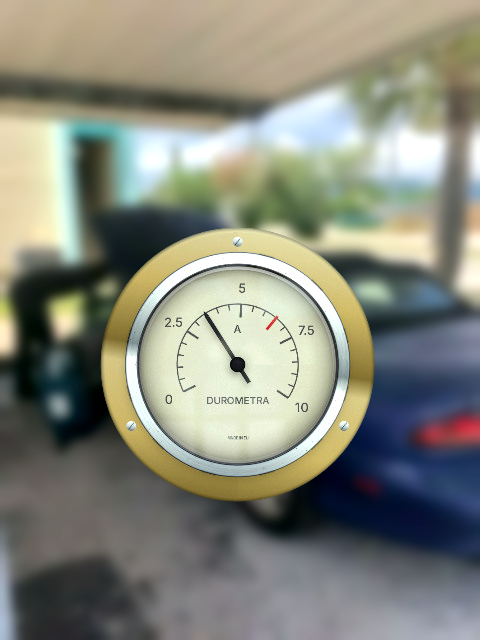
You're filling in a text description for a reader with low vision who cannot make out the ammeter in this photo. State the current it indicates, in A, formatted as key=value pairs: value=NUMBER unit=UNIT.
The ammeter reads value=3.5 unit=A
